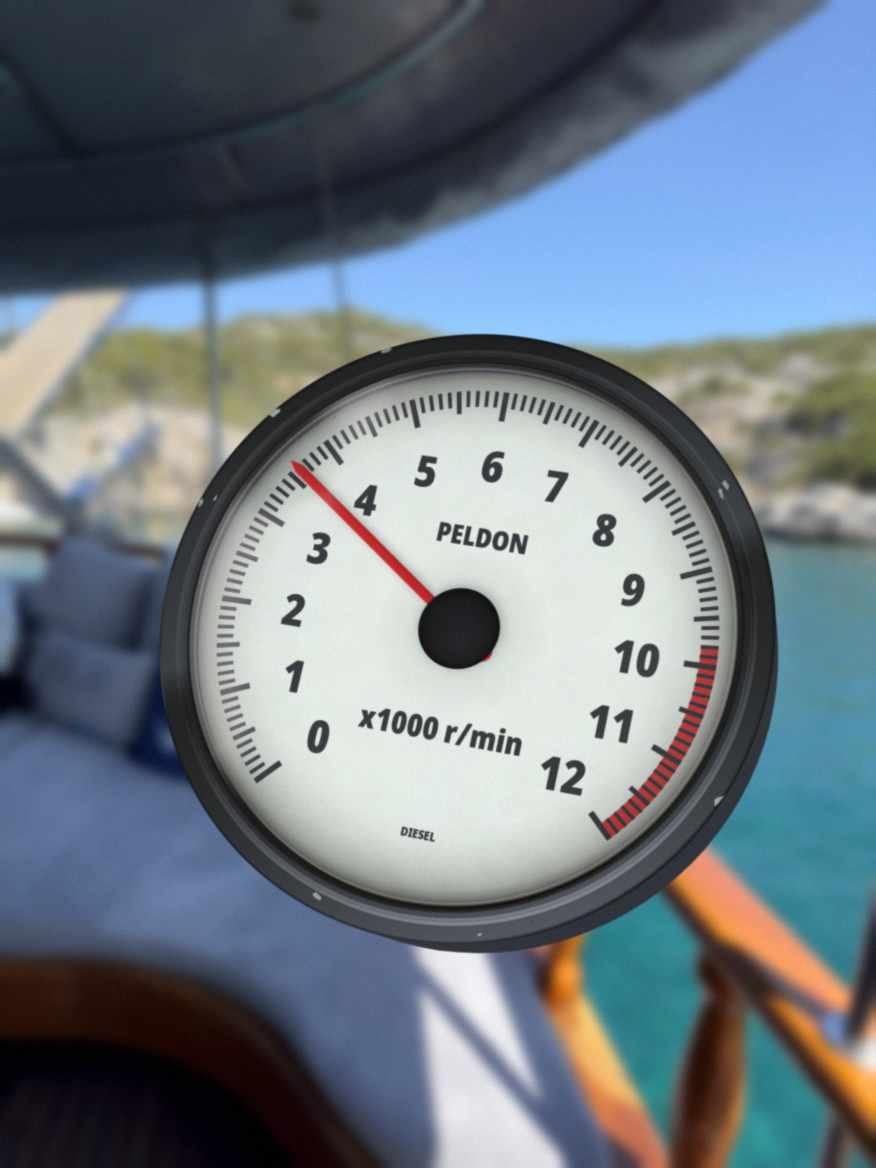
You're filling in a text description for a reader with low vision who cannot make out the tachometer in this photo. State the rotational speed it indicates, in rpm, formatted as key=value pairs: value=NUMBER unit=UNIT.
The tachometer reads value=3600 unit=rpm
